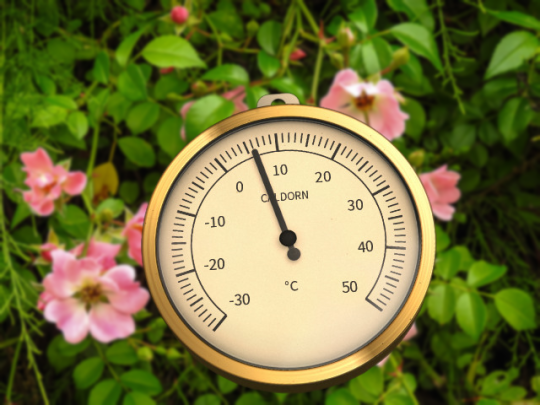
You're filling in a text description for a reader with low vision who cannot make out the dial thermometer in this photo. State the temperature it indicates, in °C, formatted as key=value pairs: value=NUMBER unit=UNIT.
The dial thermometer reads value=6 unit=°C
